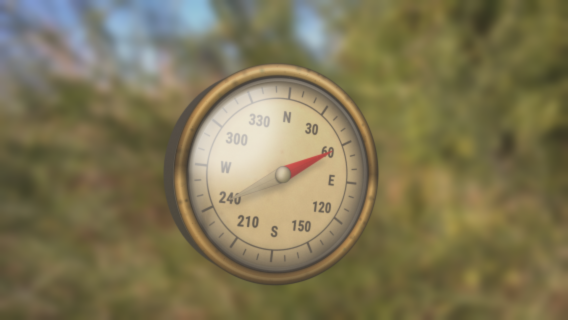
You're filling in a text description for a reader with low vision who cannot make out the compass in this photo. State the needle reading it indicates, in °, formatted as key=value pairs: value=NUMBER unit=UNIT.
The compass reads value=60 unit=°
